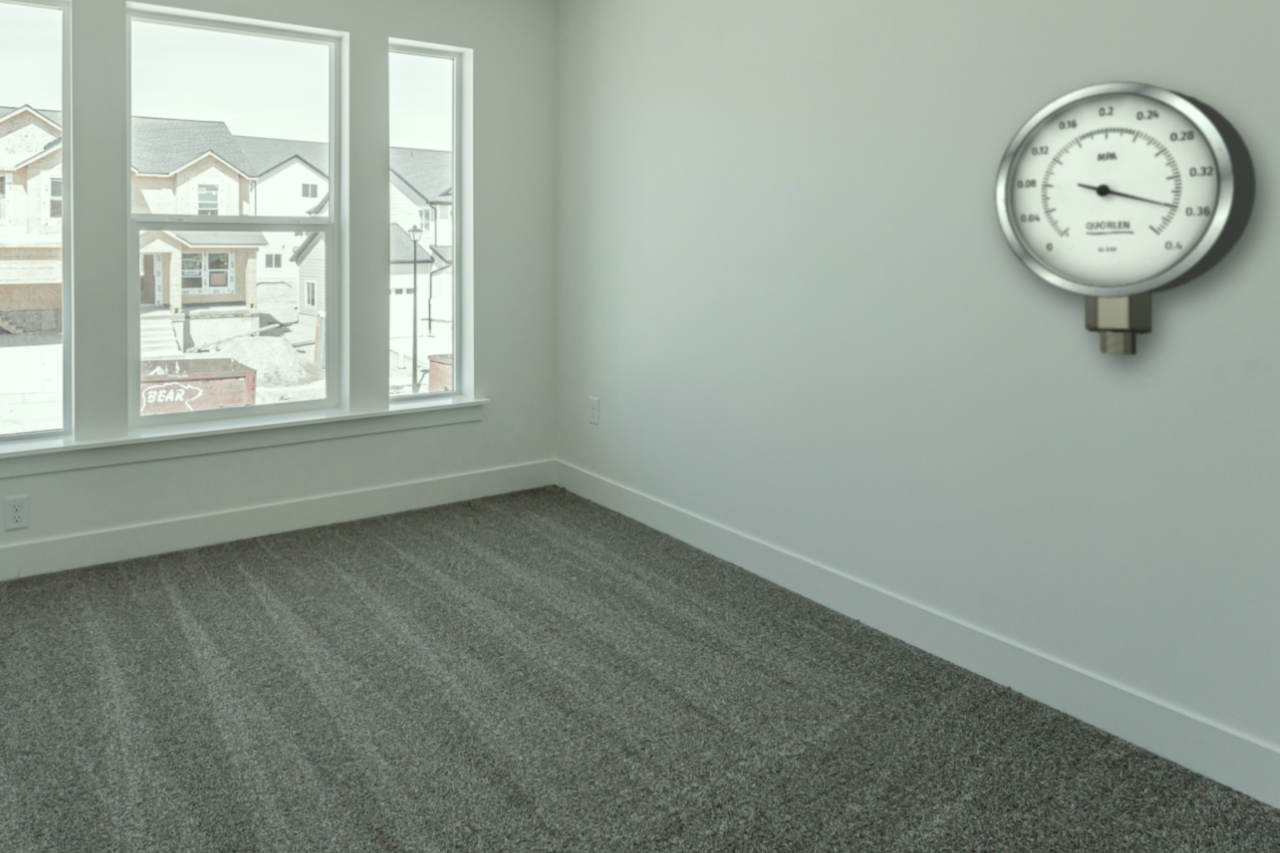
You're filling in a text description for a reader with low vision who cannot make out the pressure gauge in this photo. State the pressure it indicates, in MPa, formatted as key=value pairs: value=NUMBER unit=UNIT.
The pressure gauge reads value=0.36 unit=MPa
